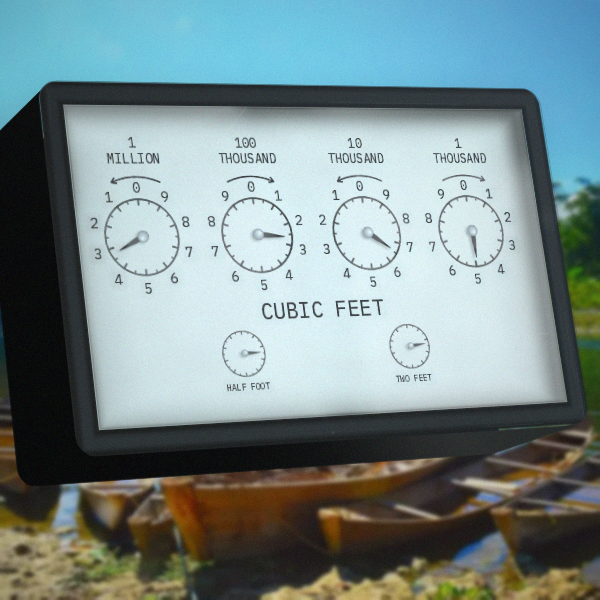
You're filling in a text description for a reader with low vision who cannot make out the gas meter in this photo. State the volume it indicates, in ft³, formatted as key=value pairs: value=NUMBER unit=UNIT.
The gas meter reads value=326500 unit=ft³
